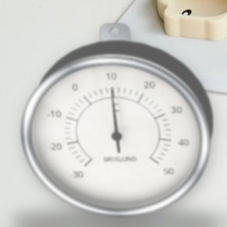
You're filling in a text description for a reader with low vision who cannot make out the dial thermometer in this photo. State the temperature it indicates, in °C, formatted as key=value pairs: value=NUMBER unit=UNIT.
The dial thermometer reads value=10 unit=°C
